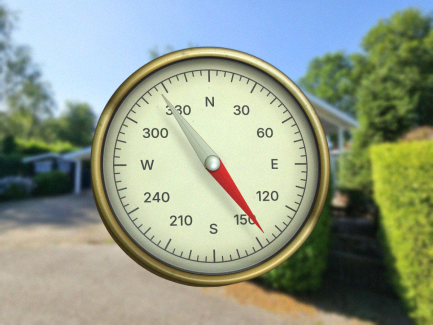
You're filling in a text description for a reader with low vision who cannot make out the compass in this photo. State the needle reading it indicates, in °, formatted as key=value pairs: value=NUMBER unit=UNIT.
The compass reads value=145 unit=°
